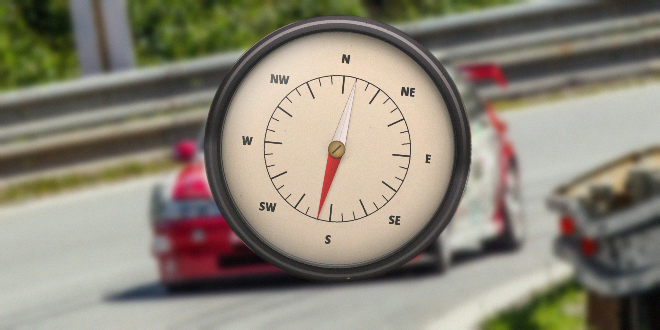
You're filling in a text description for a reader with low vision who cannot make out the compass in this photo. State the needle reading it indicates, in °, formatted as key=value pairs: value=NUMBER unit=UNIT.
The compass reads value=190 unit=°
